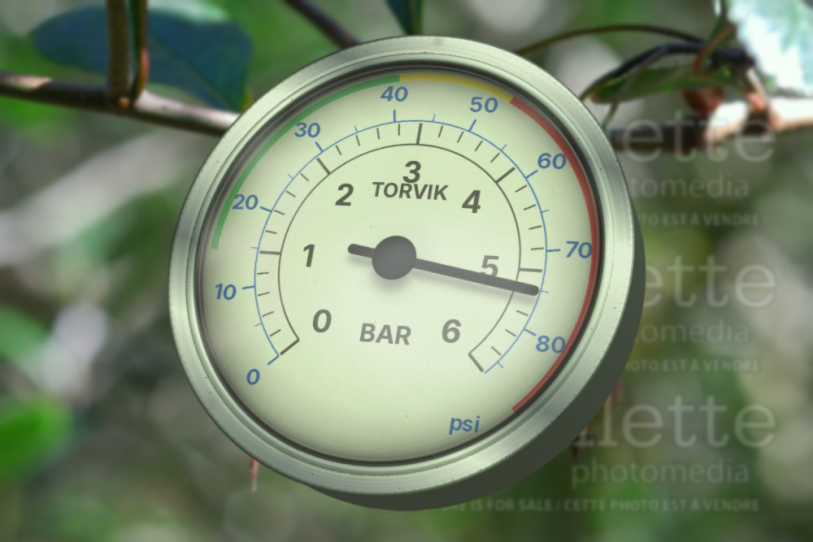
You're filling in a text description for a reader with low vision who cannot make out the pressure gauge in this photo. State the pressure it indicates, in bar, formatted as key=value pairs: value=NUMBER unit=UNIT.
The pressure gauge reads value=5.2 unit=bar
